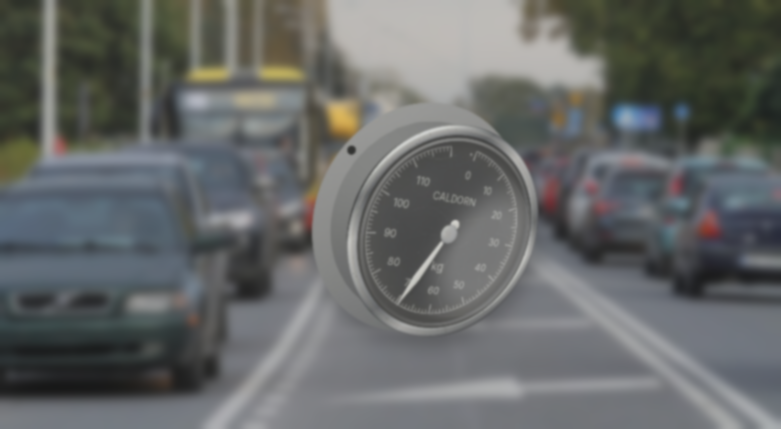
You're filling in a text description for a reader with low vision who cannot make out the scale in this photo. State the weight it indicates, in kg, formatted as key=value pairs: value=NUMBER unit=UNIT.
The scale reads value=70 unit=kg
